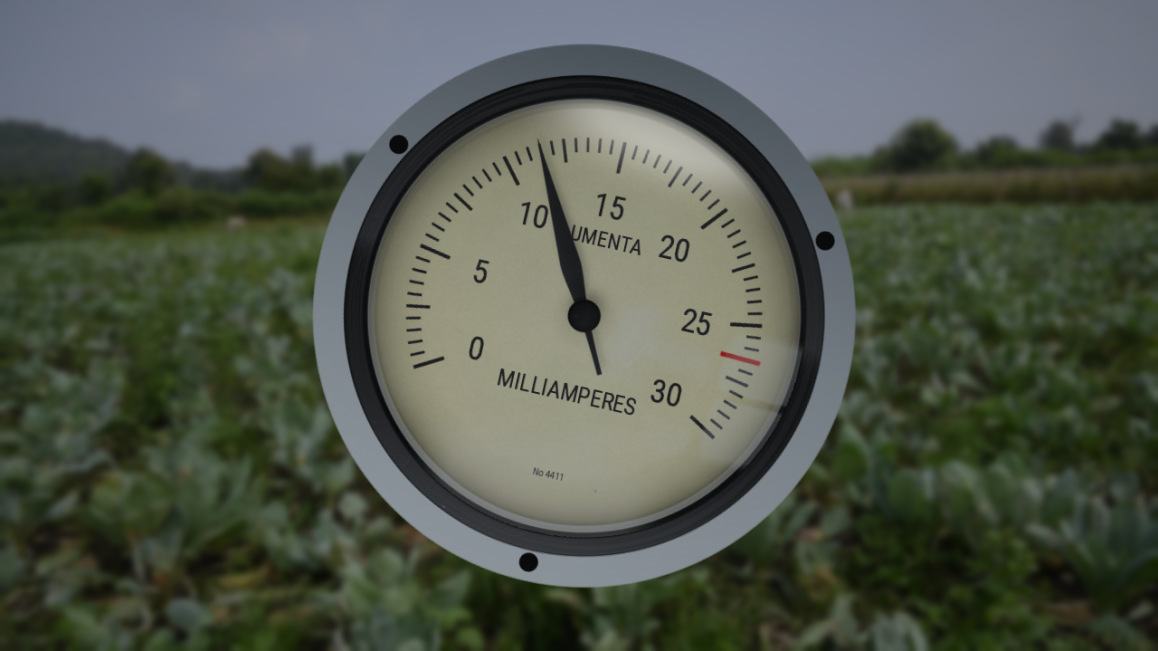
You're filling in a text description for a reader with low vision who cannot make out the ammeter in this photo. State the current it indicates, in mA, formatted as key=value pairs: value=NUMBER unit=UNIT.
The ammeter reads value=11.5 unit=mA
